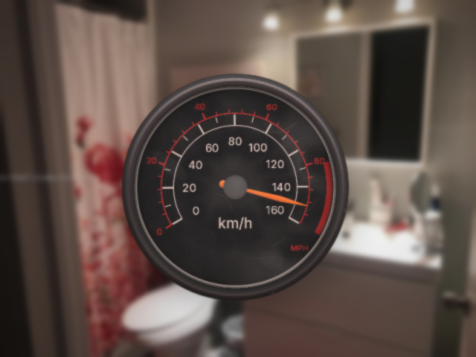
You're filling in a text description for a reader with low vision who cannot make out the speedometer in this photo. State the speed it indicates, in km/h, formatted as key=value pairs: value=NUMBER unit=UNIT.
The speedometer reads value=150 unit=km/h
